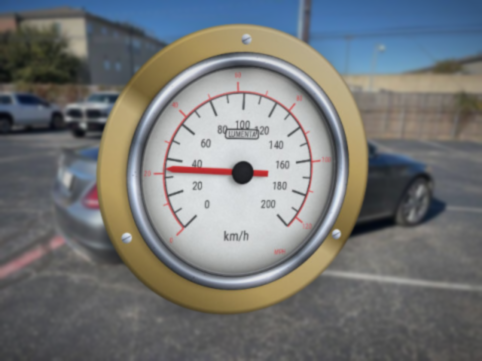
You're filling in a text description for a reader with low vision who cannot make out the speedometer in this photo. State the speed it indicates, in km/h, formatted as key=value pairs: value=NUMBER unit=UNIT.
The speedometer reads value=35 unit=km/h
